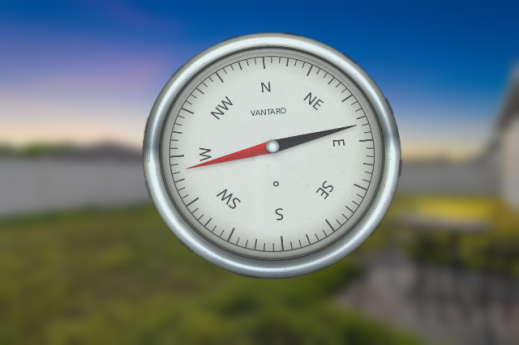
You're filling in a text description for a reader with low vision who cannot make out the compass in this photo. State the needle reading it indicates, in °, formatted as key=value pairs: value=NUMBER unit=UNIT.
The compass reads value=260 unit=°
